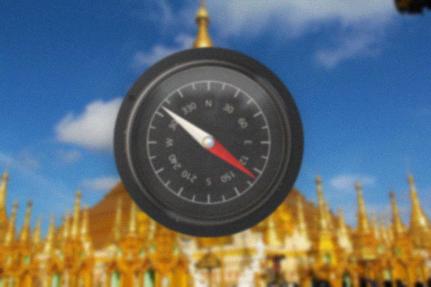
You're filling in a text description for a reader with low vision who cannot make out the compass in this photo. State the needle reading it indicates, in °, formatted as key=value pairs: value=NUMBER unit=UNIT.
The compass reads value=127.5 unit=°
